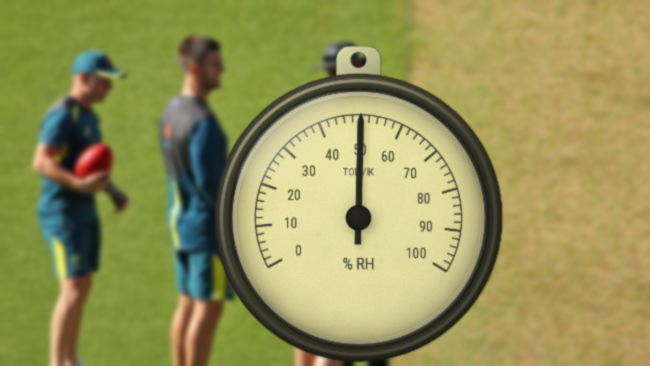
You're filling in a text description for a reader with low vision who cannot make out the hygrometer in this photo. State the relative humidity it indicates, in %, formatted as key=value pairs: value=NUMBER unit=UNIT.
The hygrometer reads value=50 unit=%
